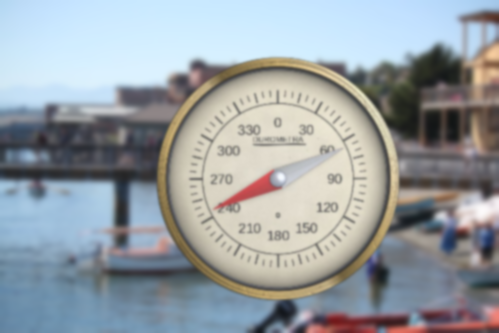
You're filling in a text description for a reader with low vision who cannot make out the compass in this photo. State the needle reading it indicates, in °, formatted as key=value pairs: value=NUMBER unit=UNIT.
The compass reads value=245 unit=°
